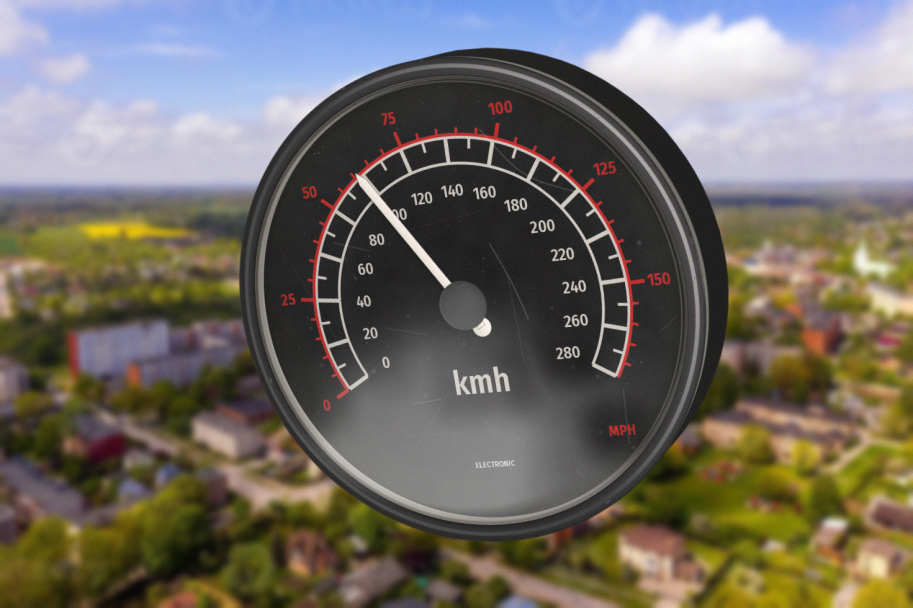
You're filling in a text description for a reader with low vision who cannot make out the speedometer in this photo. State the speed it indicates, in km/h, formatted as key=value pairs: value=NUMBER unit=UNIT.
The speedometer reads value=100 unit=km/h
